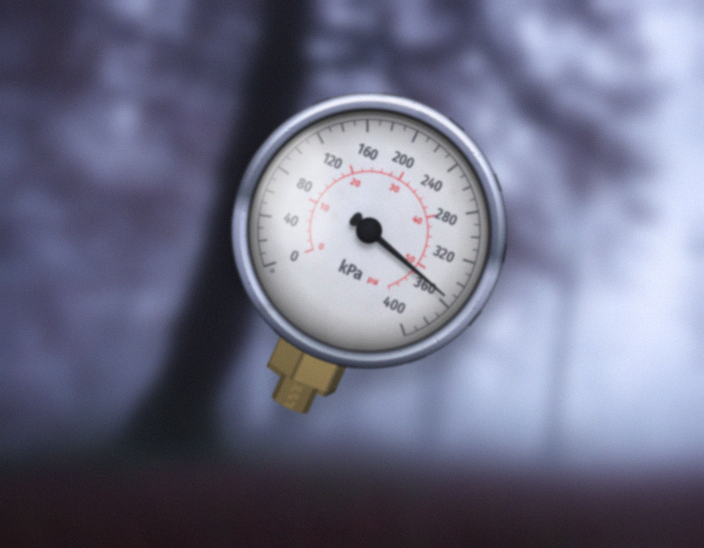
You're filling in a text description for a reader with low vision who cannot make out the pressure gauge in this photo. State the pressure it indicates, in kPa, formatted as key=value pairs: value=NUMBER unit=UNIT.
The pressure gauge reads value=355 unit=kPa
